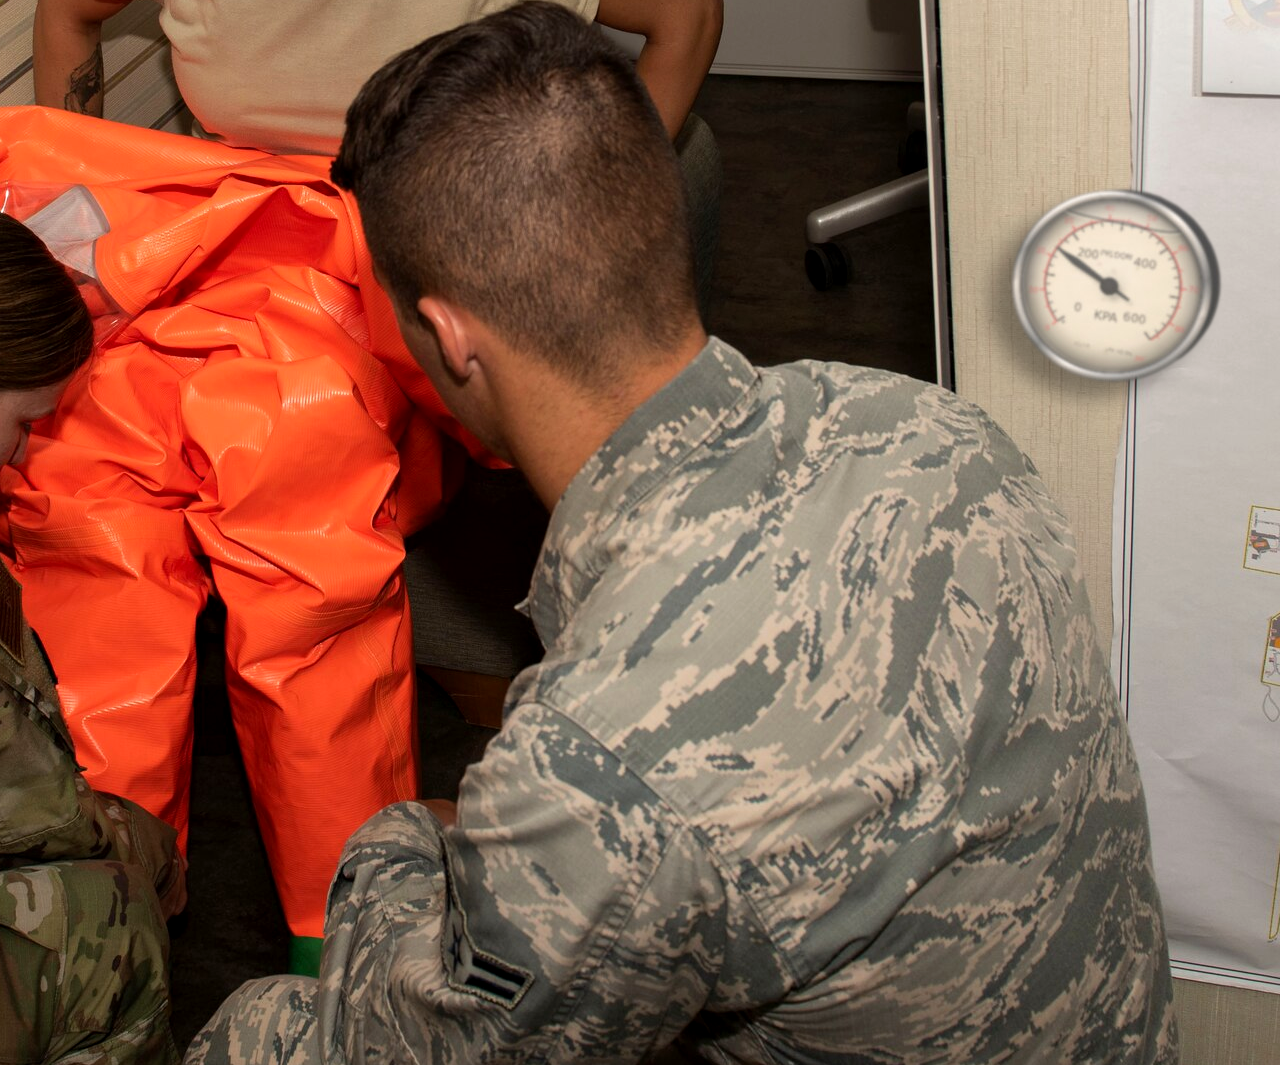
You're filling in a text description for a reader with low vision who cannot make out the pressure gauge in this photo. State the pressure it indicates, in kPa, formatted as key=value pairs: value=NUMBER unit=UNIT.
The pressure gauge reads value=160 unit=kPa
